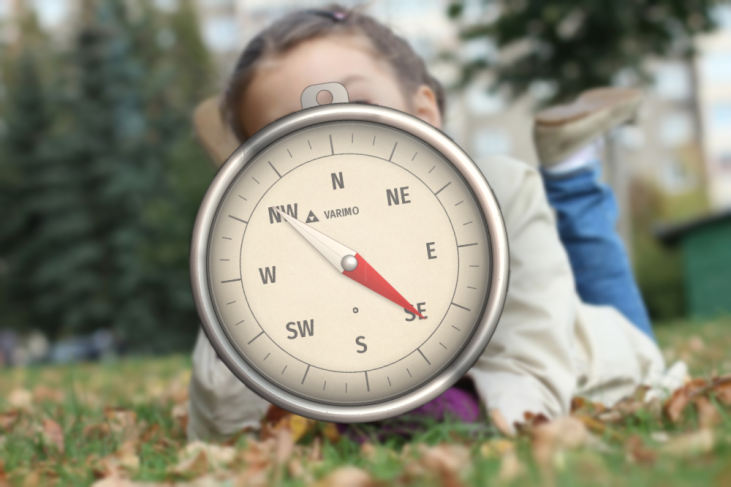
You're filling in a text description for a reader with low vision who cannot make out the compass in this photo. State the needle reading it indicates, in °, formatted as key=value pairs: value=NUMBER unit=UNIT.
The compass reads value=135 unit=°
